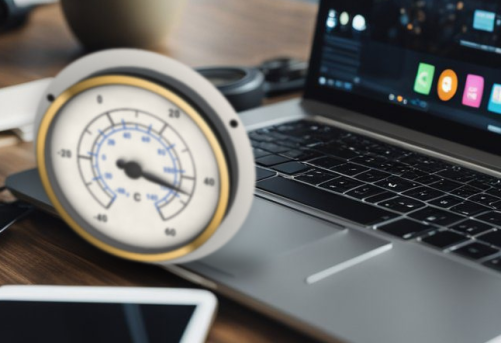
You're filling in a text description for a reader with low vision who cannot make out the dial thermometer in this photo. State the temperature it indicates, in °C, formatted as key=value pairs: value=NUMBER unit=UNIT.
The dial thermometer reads value=45 unit=°C
